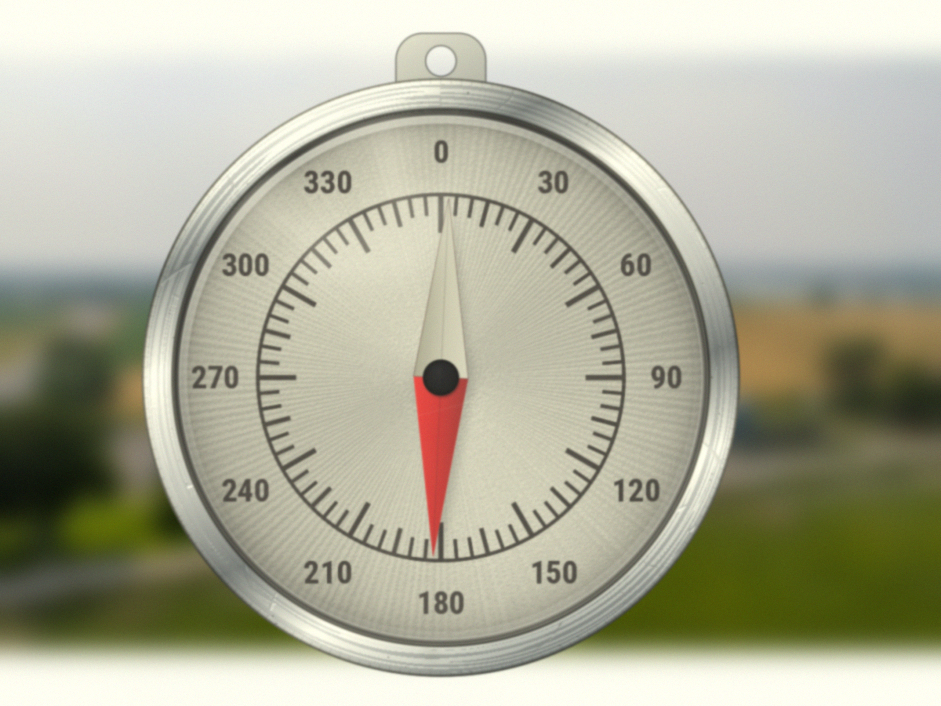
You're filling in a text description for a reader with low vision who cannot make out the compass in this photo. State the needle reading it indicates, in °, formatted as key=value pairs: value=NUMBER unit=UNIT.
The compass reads value=182.5 unit=°
